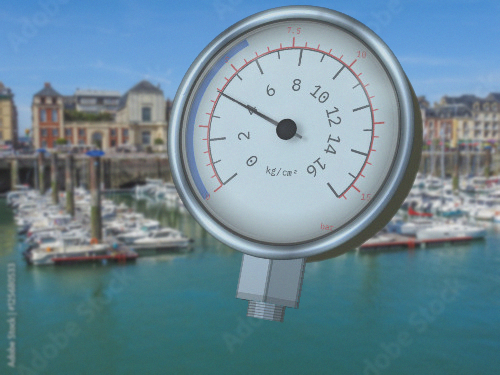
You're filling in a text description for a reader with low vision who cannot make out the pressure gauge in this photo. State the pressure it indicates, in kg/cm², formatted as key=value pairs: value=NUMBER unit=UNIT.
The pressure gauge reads value=4 unit=kg/cm²
